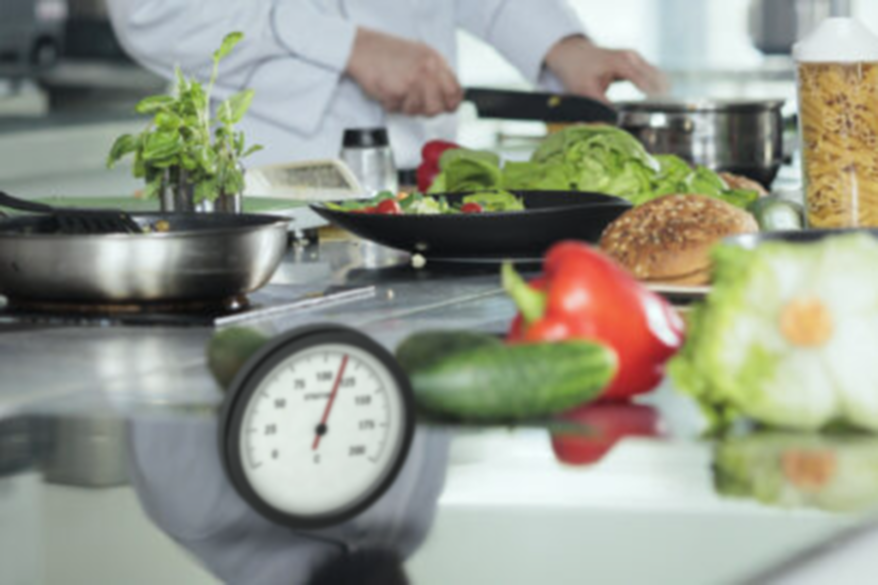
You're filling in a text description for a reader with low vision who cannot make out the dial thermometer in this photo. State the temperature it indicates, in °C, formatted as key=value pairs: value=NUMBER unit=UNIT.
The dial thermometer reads value=112.5 unit=°C
